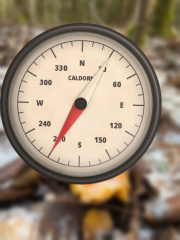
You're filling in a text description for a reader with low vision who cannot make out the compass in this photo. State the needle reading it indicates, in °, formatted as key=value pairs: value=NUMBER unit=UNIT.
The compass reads value=210 unit=°
